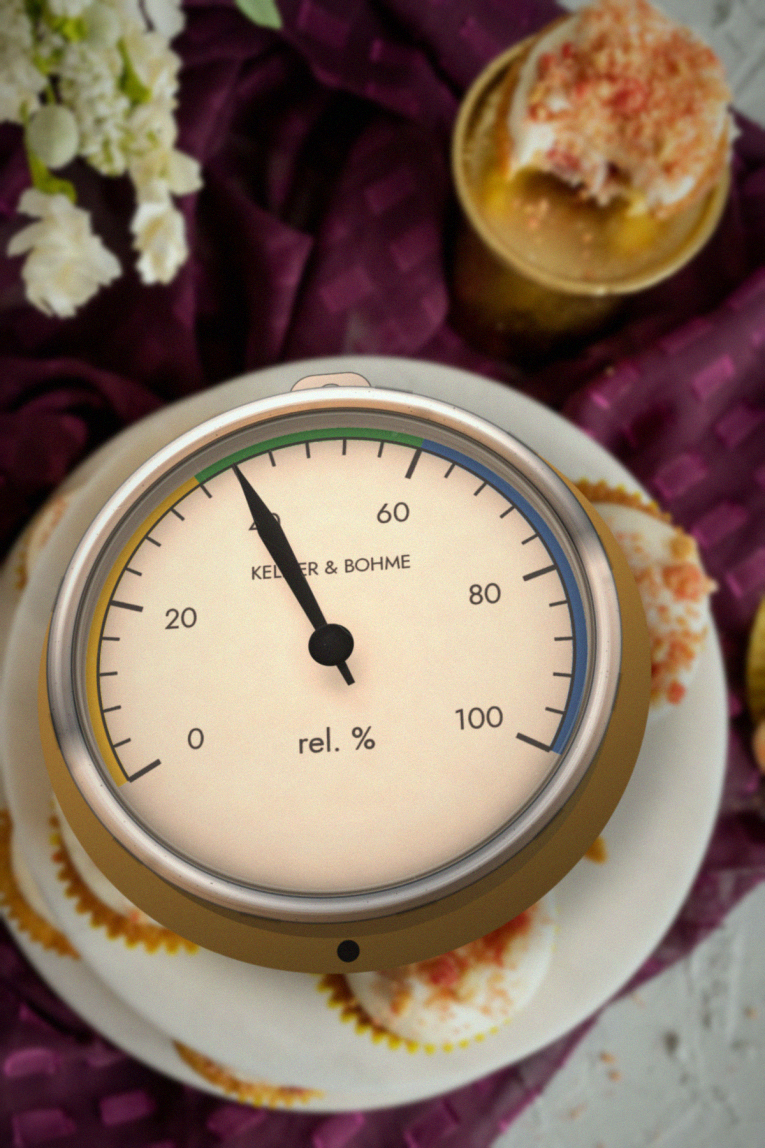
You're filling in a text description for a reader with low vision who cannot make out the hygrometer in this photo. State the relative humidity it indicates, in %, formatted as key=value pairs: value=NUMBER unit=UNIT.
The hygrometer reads value=40 unit=%
